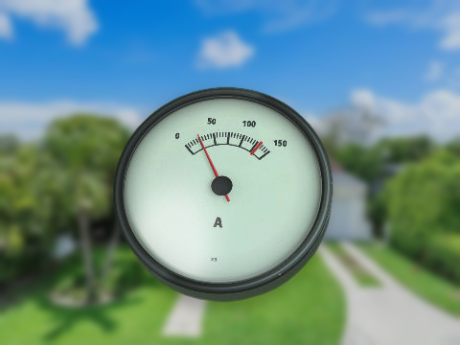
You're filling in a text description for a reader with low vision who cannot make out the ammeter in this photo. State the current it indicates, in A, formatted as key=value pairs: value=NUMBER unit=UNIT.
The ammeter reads value=25 unit=A
